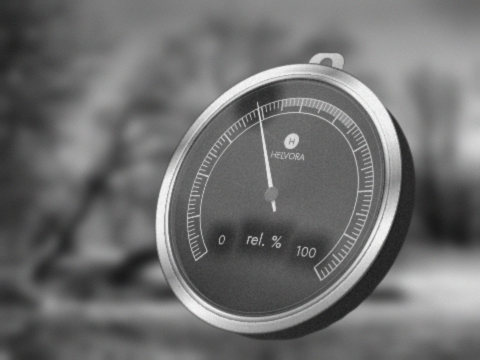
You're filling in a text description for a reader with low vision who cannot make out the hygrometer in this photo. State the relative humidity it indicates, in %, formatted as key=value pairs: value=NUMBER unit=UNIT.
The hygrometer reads value=40 unit=%
